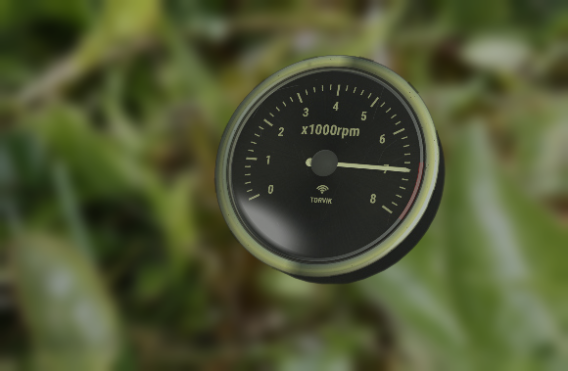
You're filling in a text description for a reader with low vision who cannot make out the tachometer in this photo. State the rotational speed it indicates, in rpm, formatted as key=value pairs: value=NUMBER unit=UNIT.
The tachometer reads value=7000 unit=rpm
